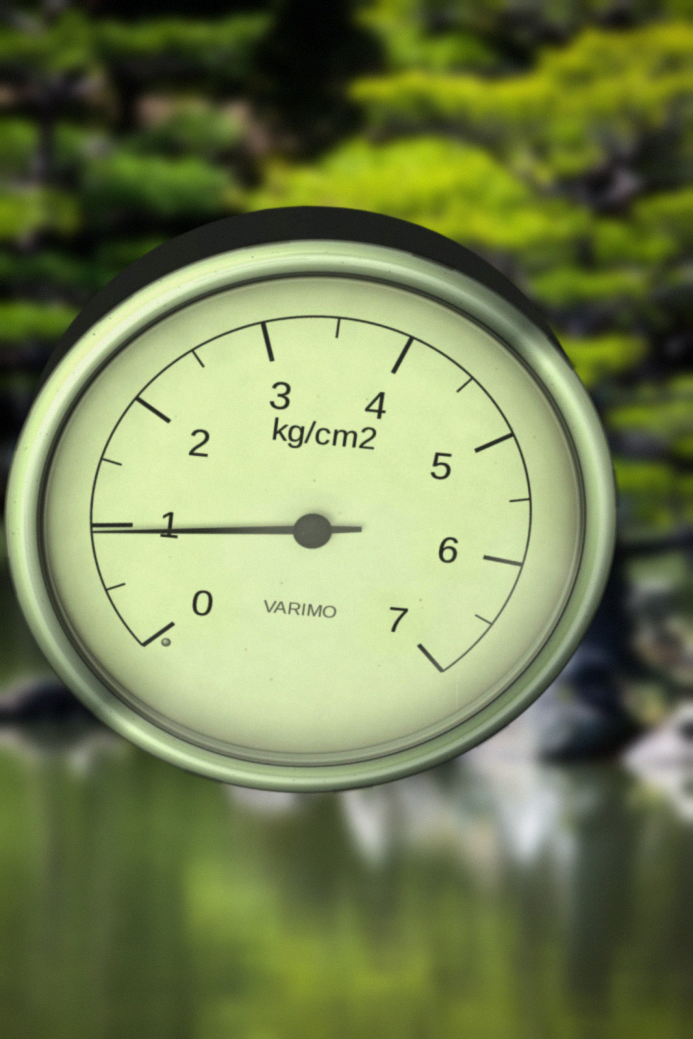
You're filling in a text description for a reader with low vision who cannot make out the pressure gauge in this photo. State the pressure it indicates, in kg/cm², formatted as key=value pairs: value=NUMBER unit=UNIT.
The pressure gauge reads value=1 unit=kg/cm²
